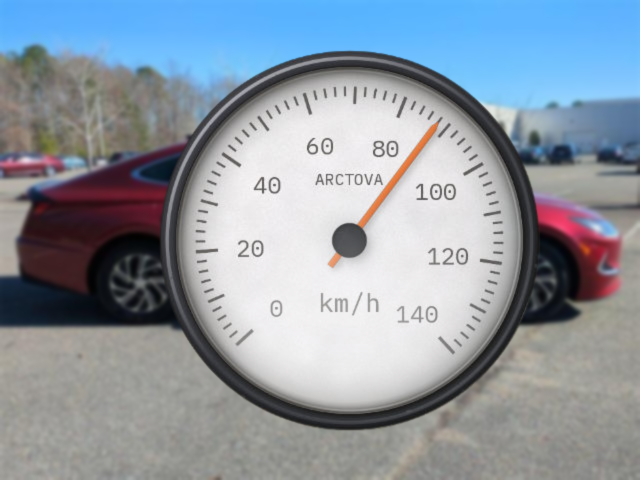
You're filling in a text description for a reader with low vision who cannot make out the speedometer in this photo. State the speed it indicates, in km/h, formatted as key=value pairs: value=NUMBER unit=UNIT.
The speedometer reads value=88 unit=km/h
